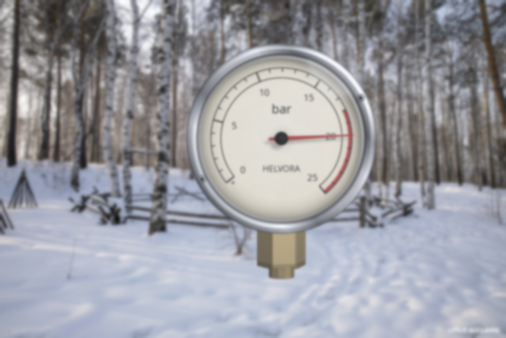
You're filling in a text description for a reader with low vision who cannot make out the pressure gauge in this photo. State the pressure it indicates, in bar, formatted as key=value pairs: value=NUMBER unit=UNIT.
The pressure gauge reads value=20 unit=bar
